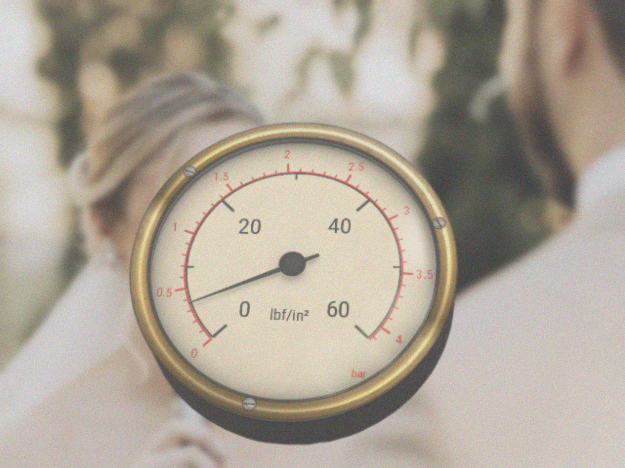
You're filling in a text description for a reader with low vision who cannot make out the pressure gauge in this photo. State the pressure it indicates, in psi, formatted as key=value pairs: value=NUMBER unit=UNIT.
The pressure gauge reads value=5 unit=psi
